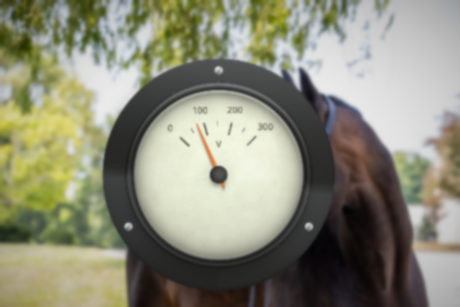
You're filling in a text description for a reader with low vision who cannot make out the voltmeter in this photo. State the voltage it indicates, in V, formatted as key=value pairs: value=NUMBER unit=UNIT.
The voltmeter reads value=75 unit=V
